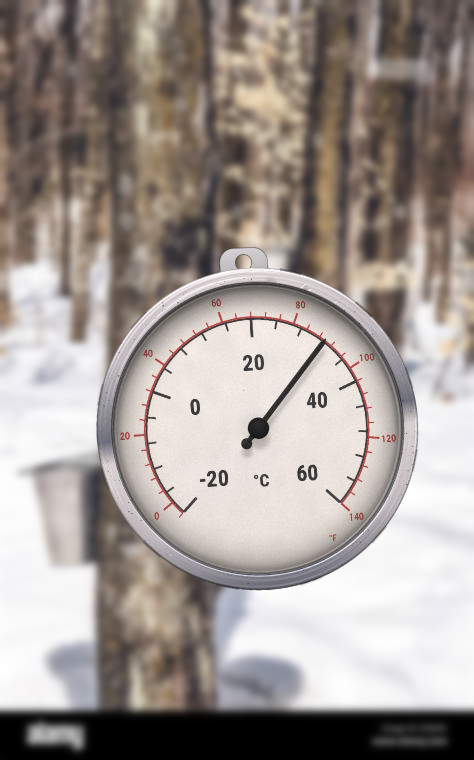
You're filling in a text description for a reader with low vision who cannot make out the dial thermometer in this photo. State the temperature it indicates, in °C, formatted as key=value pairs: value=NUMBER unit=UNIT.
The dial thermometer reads value=32 unit=°C
